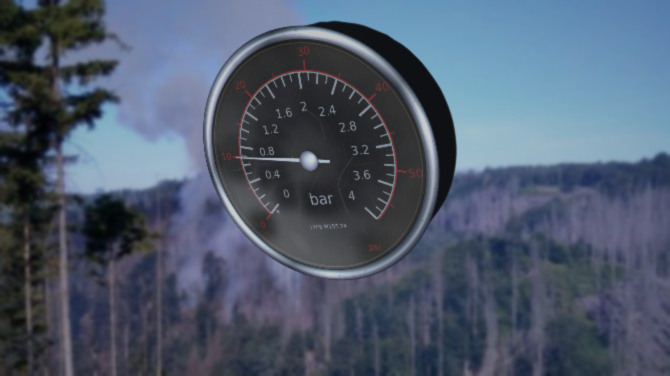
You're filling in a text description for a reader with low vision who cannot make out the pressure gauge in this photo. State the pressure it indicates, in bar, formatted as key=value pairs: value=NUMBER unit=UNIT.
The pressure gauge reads value=0.7 unit=bar
